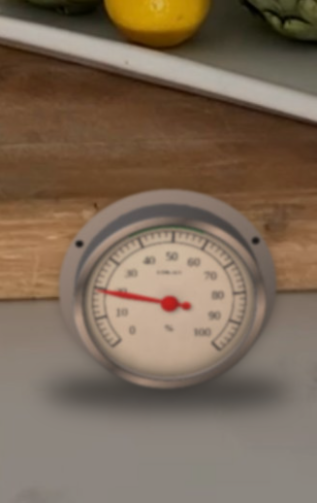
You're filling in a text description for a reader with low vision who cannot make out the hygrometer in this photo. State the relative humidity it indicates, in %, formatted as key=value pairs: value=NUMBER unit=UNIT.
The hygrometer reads value=20 unit=%
